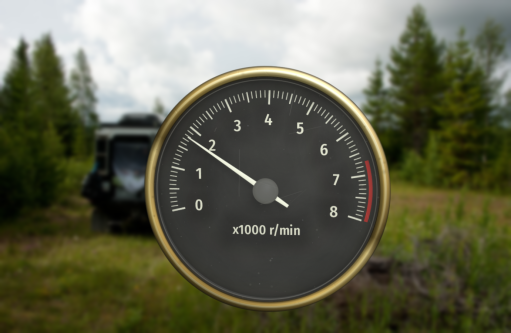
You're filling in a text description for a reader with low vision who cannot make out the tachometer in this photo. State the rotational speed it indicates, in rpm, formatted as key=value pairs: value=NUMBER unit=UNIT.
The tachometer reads value=1800 unit=rpm
